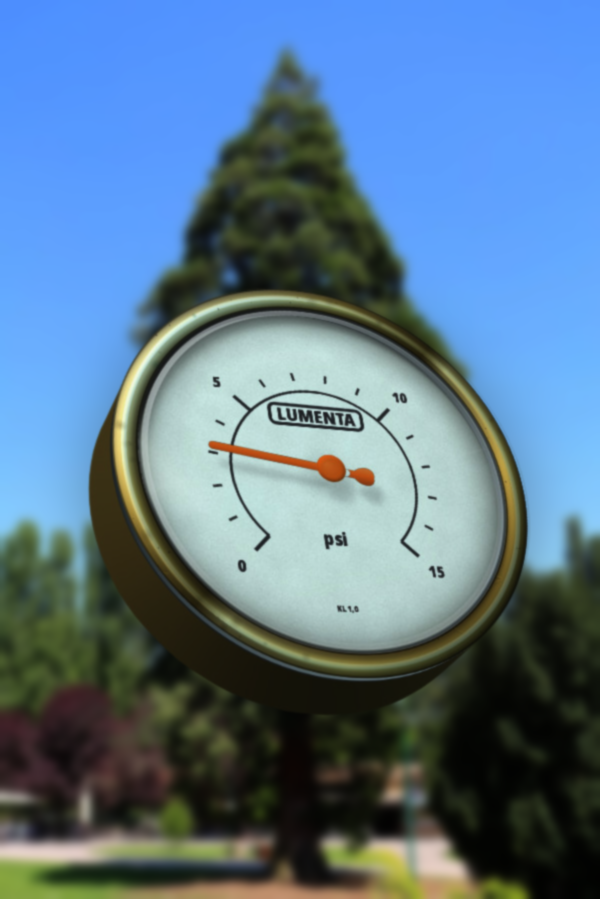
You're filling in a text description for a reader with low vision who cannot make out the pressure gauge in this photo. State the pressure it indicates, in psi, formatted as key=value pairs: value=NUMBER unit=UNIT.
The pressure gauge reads value=3 unit=psi
